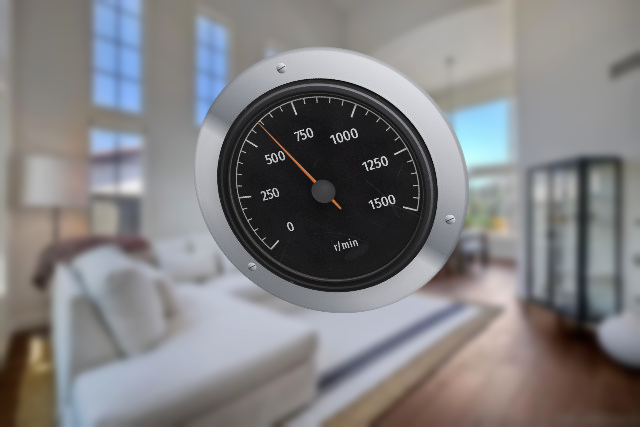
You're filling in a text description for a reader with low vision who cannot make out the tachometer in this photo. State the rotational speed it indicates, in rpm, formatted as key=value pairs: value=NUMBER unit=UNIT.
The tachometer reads value=600 unit=rpm
